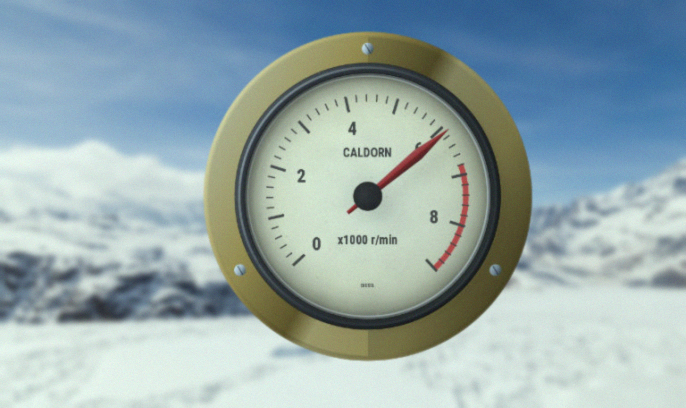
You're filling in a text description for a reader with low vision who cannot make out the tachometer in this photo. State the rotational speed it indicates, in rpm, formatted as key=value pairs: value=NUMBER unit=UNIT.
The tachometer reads value=6100 unit=rpm
